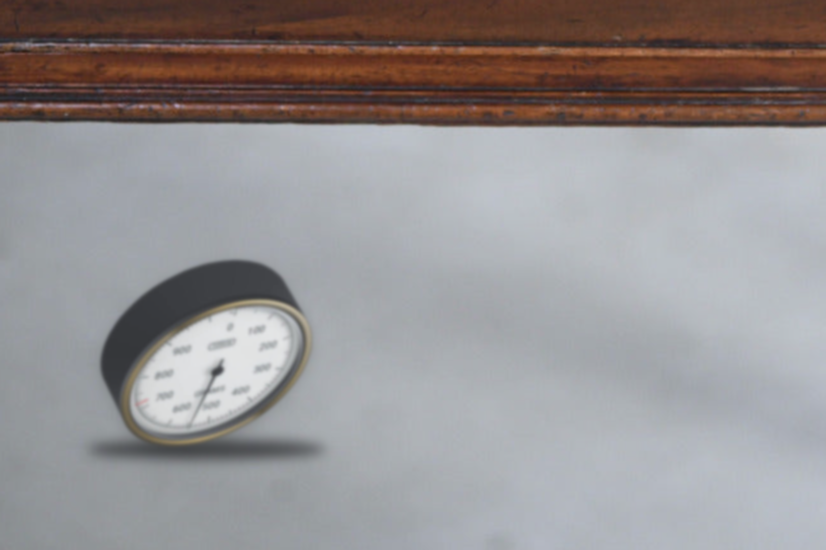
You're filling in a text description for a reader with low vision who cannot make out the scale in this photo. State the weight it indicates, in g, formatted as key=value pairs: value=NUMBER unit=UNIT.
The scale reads value=550 unit=g
